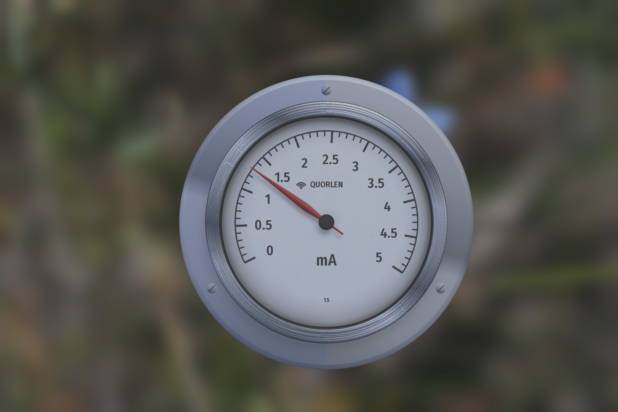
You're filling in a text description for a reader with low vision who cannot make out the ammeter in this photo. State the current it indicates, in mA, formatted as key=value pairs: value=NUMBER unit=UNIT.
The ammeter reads value=1.3 unit=mA
